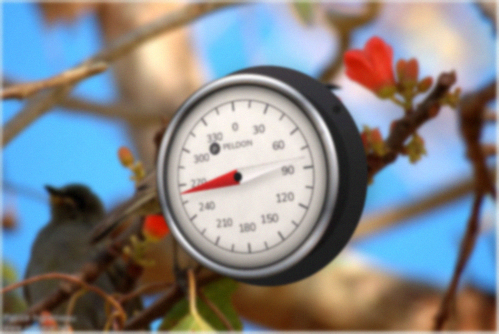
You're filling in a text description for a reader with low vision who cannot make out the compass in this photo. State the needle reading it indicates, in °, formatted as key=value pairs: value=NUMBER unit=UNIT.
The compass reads value=262.5 unit=°
